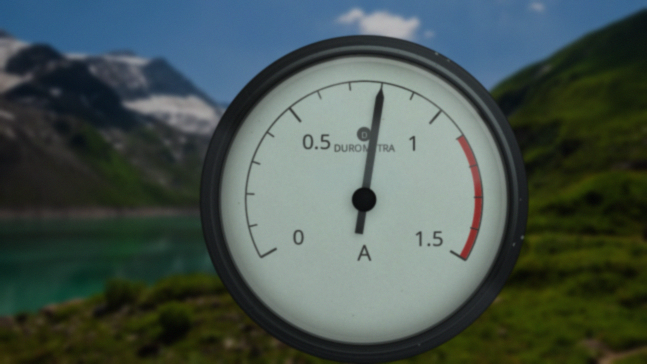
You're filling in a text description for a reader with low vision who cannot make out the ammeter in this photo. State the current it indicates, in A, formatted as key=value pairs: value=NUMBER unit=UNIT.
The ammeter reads value=0.8 unit=A
